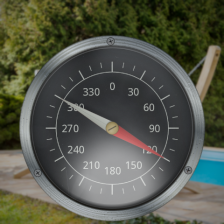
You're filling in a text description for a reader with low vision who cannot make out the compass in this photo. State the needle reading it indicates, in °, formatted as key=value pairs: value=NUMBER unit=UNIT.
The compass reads value=120 unit=°
